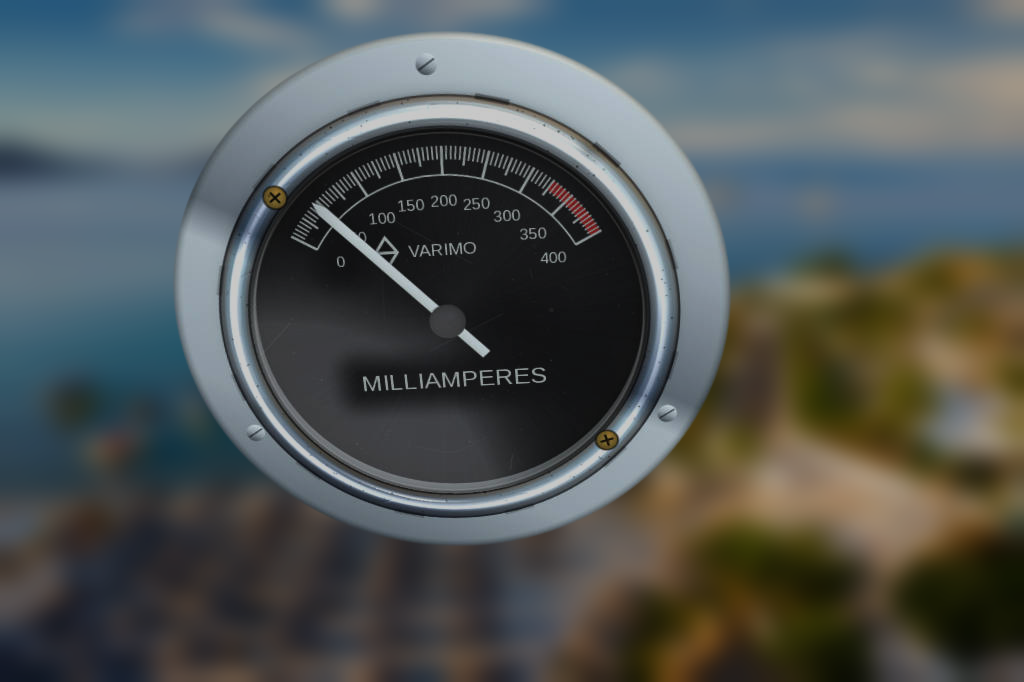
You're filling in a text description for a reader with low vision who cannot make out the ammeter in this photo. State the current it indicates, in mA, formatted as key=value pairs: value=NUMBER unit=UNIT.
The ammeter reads value=50 unit=mA
